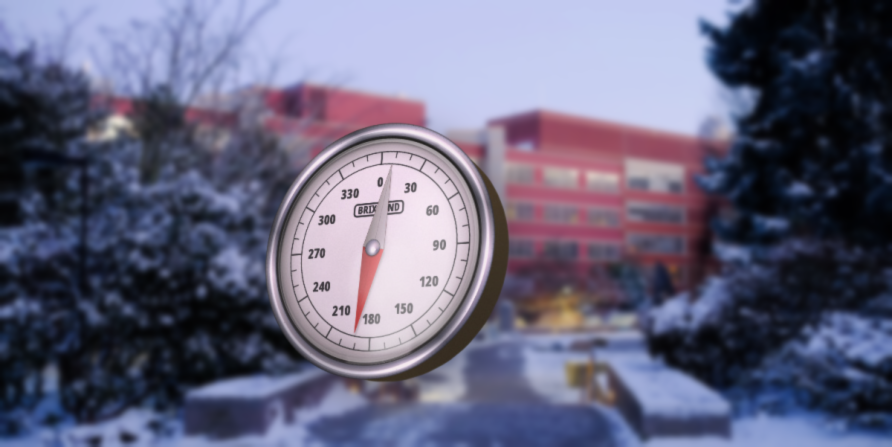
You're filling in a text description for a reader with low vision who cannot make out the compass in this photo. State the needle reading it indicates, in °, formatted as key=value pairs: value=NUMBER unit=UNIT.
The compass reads value=190 unit=°
